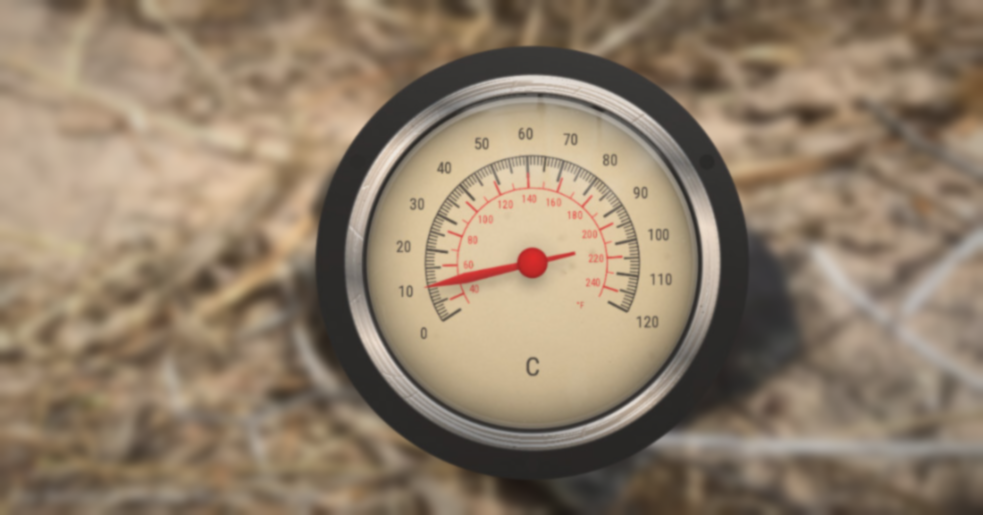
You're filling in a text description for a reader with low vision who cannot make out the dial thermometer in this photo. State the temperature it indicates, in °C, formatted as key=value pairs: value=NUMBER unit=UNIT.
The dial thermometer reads value=10 unit=°C
